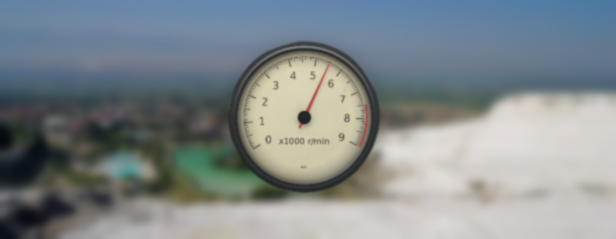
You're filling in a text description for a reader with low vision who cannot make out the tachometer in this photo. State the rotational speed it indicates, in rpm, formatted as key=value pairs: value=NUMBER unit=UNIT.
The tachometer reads value=5500 unit=rpm
